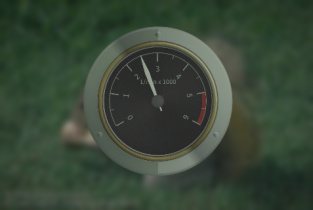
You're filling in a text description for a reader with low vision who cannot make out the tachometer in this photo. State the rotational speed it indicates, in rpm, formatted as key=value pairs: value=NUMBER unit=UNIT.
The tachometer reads value=2500 unit=rpm
